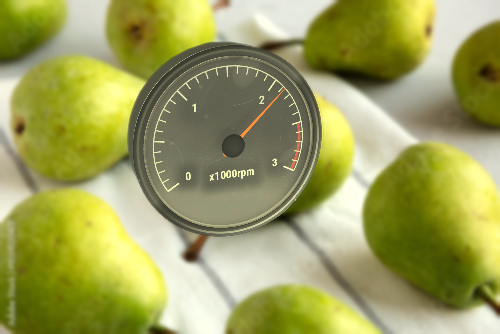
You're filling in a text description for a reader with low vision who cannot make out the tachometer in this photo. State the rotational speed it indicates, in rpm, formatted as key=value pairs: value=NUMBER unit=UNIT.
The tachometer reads value=2100 unit=rpm
